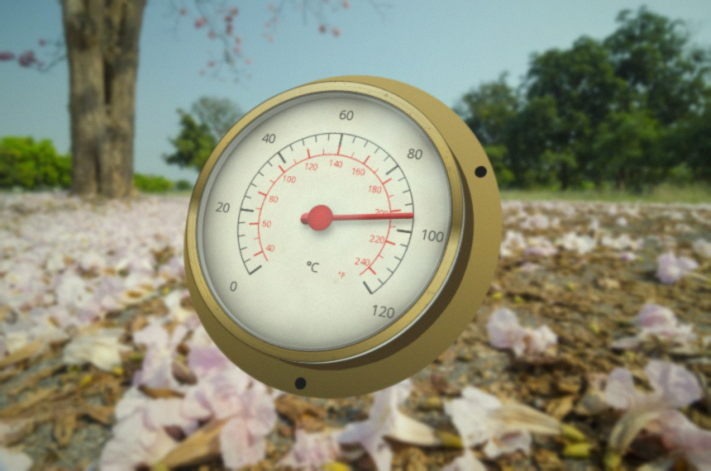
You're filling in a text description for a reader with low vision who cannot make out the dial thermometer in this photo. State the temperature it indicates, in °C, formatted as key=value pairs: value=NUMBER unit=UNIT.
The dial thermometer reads value=96 unit=°C
